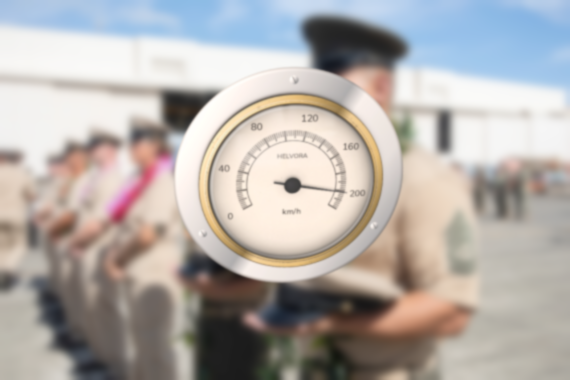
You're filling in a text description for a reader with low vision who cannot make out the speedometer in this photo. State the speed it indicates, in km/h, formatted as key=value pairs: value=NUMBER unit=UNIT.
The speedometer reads value=200 unit=km/h
